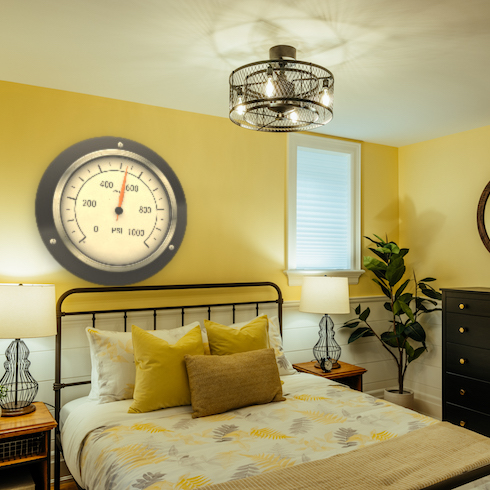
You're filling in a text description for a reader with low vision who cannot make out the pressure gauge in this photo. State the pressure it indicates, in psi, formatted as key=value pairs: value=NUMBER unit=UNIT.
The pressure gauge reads value=525 unit=psi
